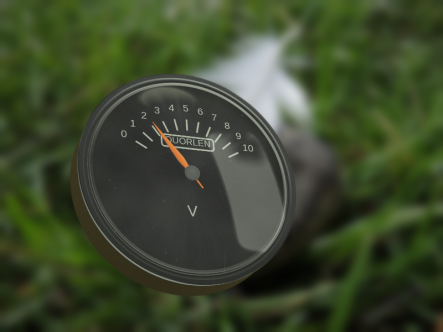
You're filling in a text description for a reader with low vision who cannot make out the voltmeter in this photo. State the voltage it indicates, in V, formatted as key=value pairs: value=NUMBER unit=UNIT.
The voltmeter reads value=2 unit=V
